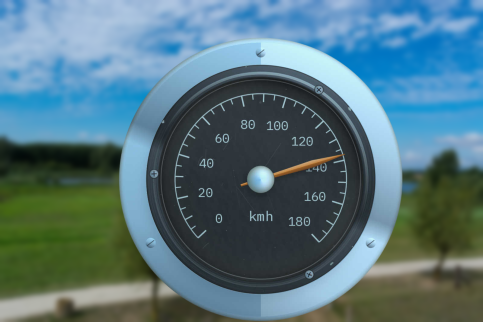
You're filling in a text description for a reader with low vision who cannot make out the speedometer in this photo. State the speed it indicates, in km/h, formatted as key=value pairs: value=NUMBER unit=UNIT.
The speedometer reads value=137.5 unit=km/h
